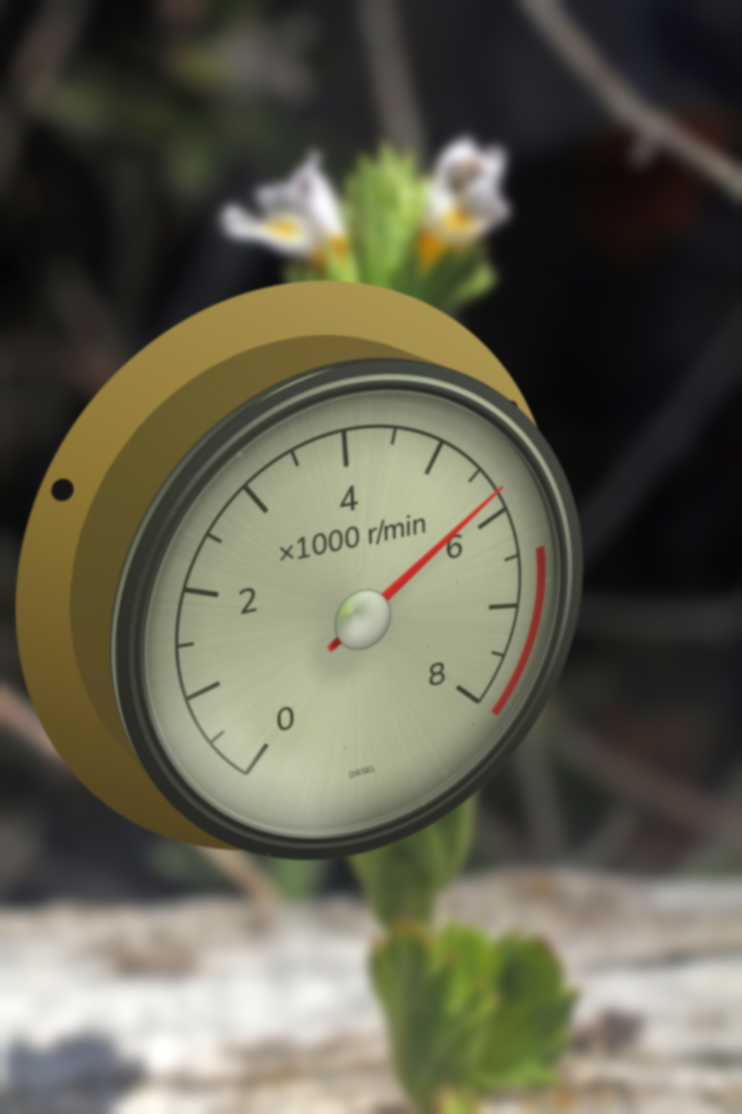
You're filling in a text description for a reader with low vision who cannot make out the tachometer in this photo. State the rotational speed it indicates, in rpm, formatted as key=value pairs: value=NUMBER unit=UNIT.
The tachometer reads value=5750 unit=rpm
